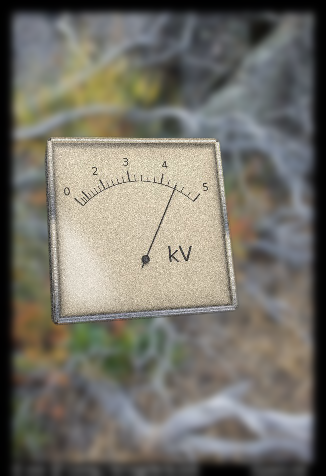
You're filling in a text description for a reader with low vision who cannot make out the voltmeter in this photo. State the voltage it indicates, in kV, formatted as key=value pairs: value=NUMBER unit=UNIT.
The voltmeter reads value=4.4 unit=kV
